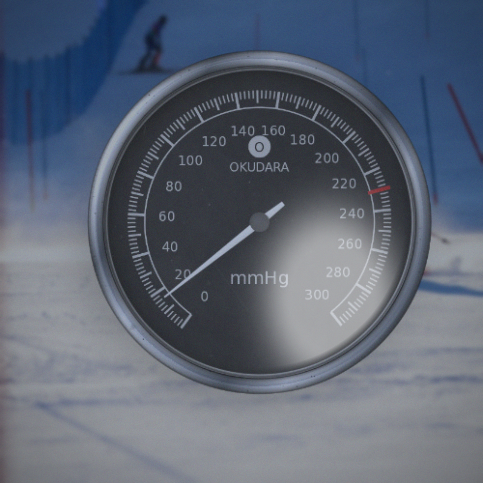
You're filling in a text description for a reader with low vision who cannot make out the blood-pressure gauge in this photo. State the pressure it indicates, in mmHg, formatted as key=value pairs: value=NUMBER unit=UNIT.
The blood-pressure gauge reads value=16 unit=mmHg
